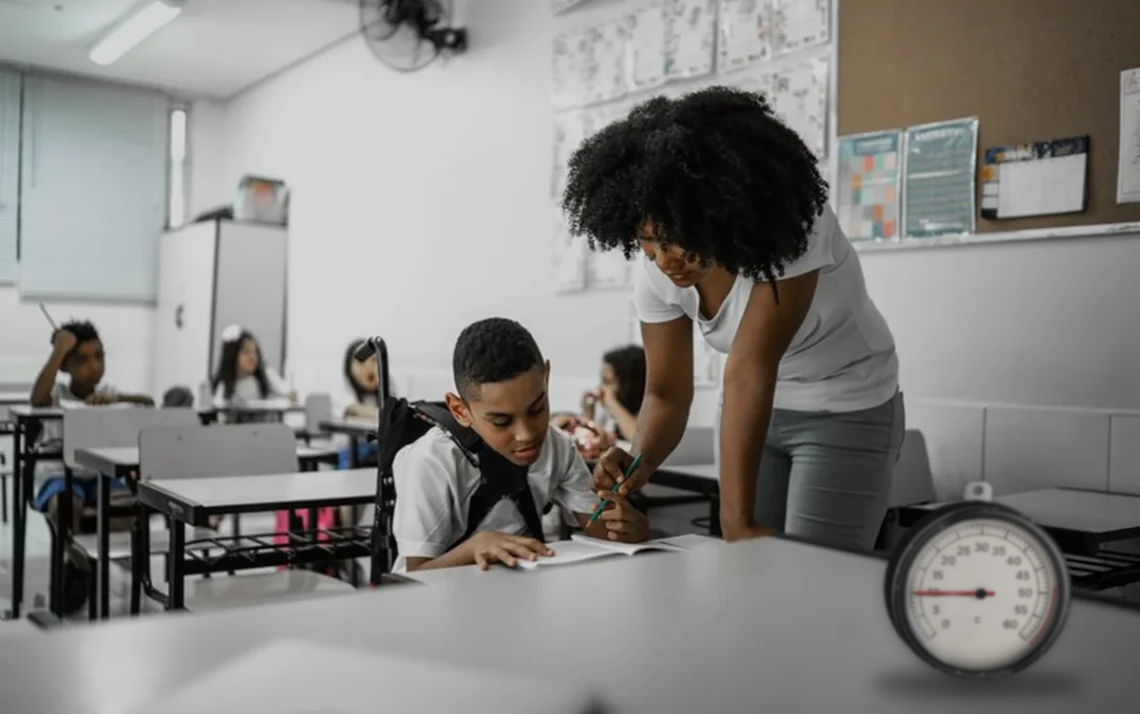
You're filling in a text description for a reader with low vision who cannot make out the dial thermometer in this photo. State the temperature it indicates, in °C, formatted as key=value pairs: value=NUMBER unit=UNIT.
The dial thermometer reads value=10 unit=°C
